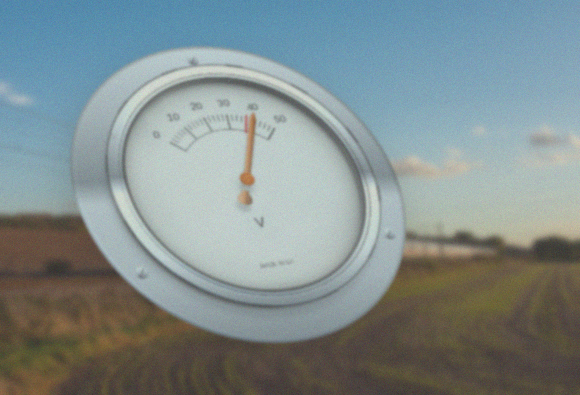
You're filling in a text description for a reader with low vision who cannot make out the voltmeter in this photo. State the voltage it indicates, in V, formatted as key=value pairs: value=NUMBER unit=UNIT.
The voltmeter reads value=40 unit=V
